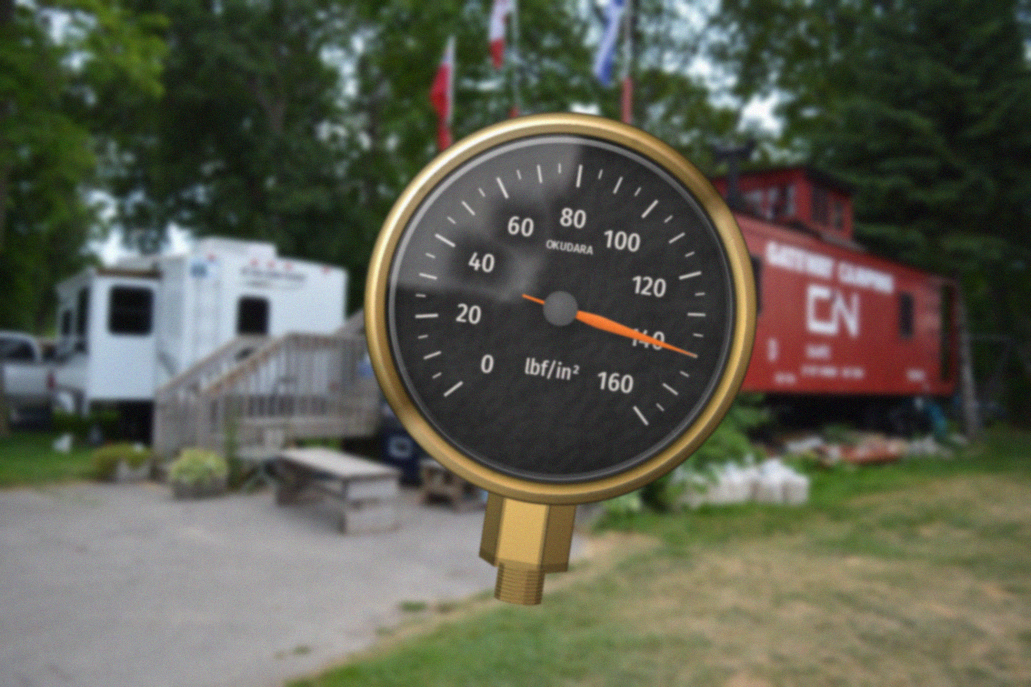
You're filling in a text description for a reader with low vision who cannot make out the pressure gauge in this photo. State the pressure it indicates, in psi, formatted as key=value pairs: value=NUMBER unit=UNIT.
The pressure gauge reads value=140 unit=psi
